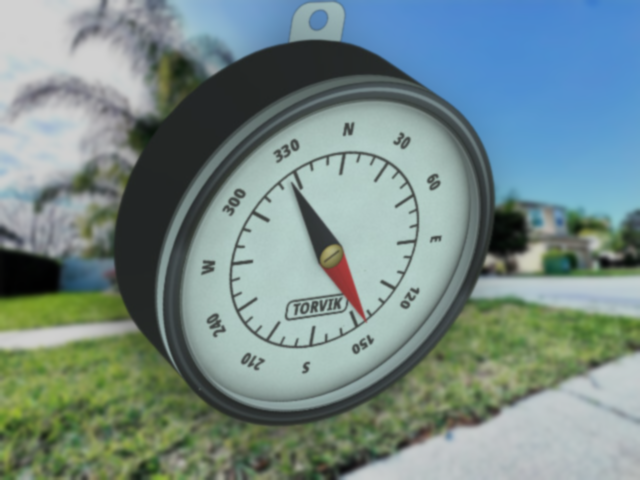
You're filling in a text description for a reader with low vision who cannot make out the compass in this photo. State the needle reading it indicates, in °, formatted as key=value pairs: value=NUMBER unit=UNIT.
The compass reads value=145 unit=°
